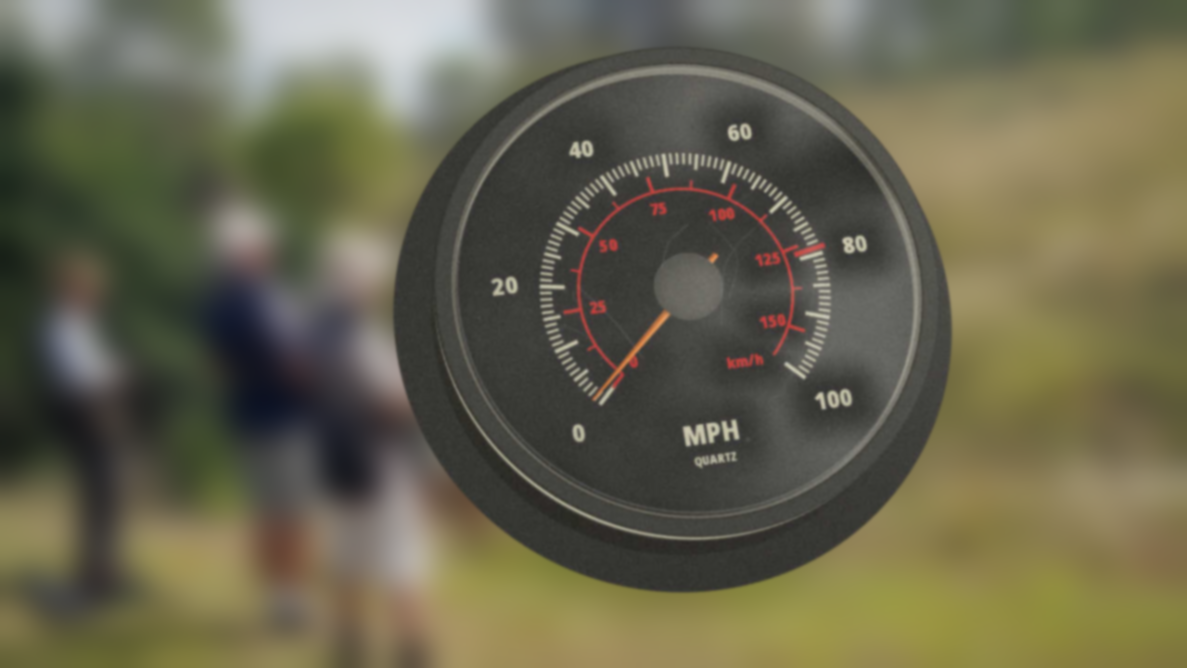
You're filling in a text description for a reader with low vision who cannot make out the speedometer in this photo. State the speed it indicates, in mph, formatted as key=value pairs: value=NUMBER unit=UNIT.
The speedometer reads value=1 unit=mph
